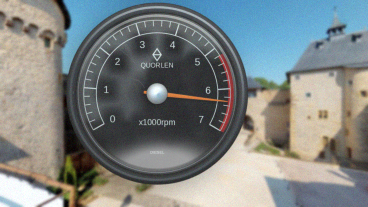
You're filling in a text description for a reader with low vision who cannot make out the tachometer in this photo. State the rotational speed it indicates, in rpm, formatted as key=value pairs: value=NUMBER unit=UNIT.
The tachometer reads value=6300 unit=rpm
